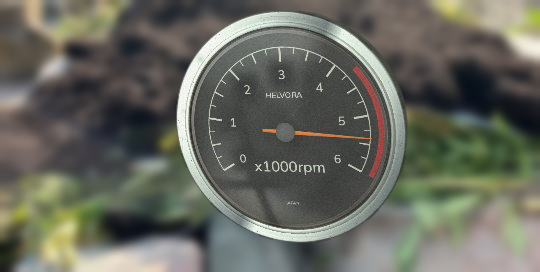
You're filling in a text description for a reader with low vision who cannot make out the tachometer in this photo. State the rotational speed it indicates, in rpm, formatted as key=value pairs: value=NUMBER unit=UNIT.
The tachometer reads value=5375 unit=rpm
